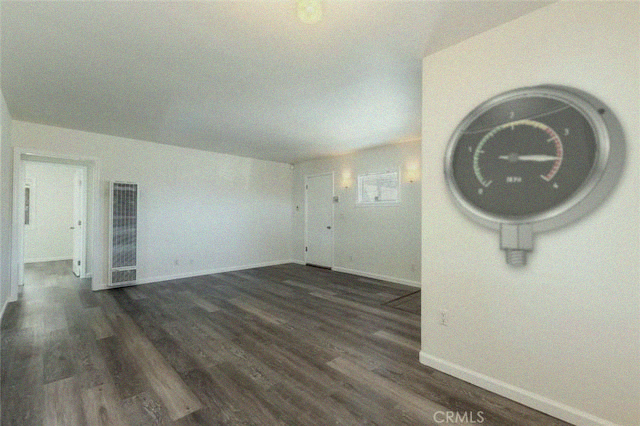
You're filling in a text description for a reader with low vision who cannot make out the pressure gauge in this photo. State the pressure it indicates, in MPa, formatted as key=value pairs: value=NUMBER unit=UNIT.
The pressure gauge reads value=3.5 unit=MPa
